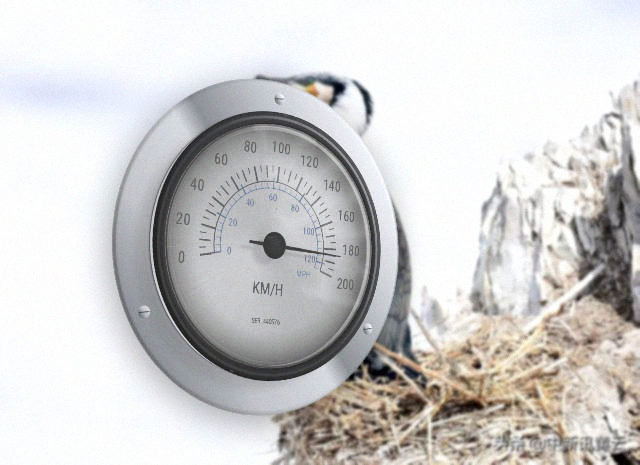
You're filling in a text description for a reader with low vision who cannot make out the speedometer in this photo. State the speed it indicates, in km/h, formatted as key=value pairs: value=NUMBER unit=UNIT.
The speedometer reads value=185 unit=km/h
